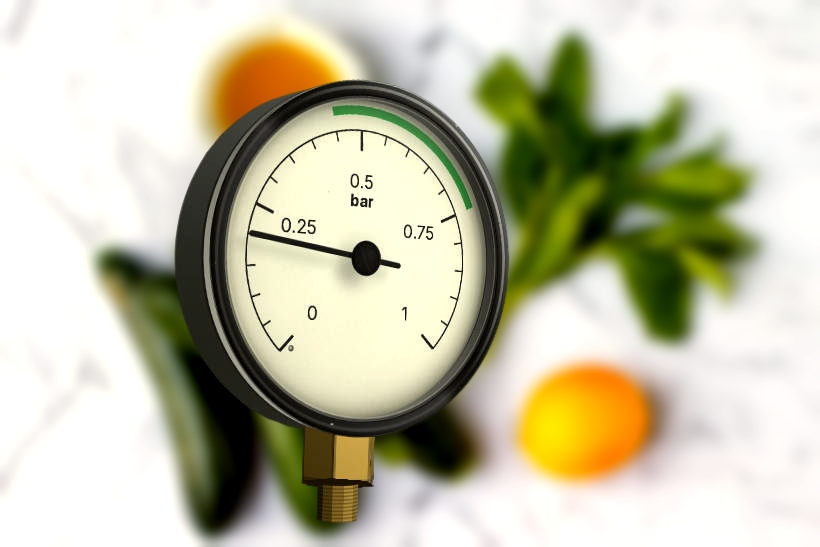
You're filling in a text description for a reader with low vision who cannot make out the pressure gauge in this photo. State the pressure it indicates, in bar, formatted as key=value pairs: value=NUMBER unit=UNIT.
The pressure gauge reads value=0.2 unit=bar
